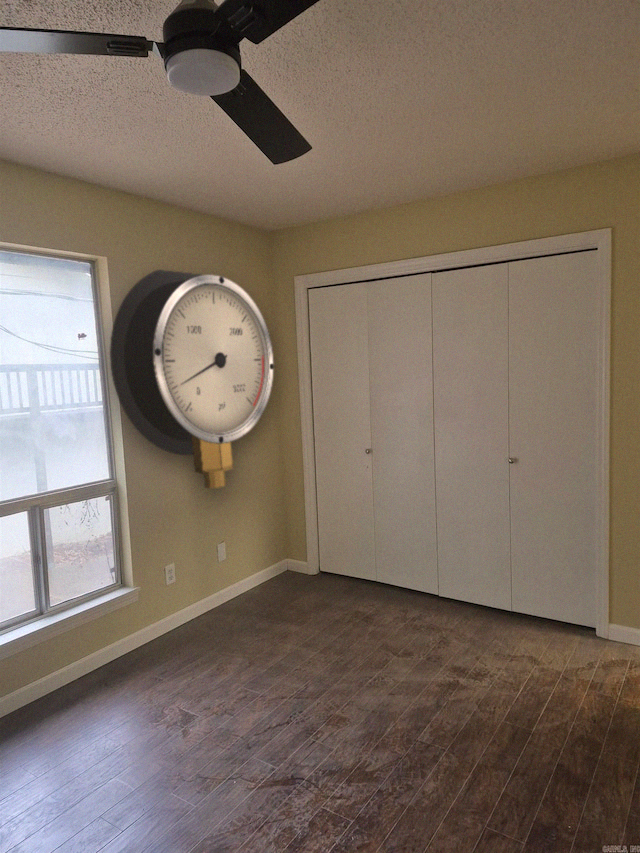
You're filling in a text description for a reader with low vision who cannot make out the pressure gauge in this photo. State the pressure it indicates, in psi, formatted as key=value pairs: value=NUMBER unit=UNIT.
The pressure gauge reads value=250 unit=psi
